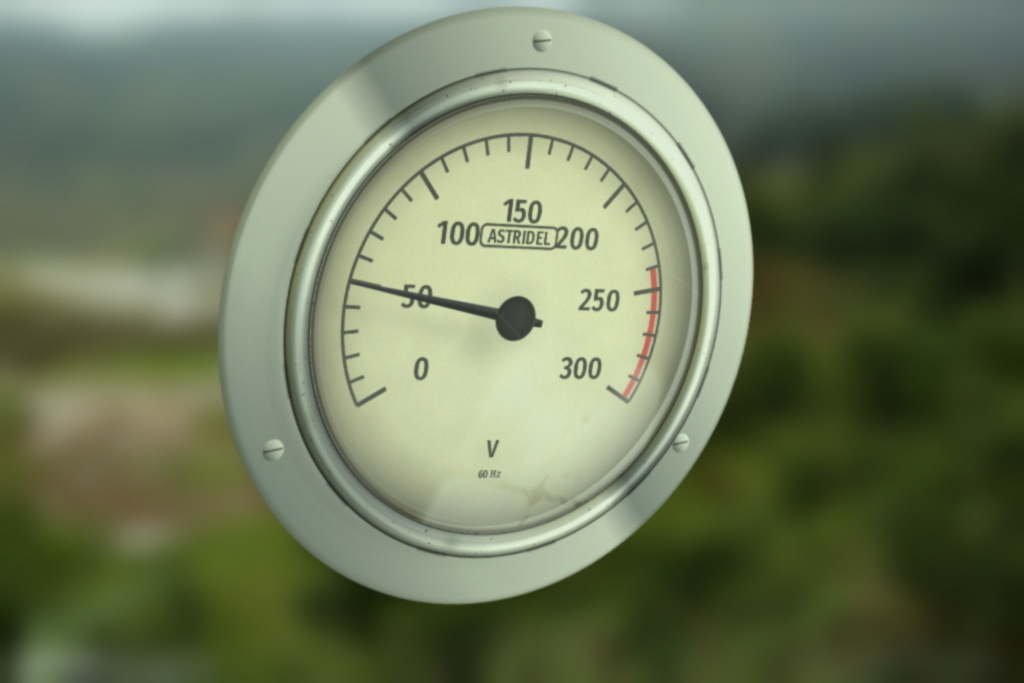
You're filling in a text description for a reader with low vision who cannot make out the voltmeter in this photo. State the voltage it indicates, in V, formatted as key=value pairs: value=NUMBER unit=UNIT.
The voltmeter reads value=50 unit=V
